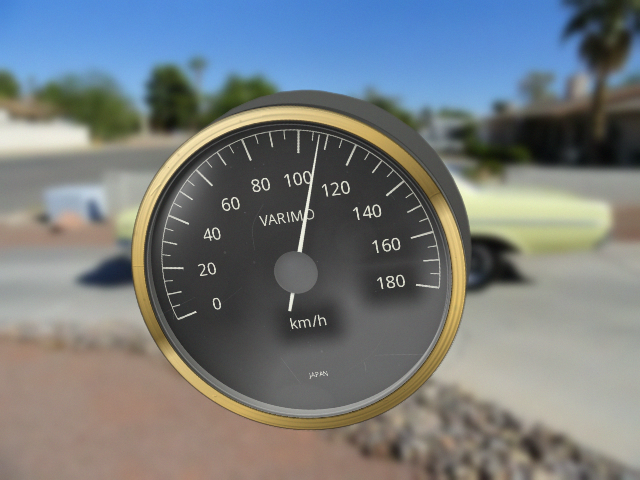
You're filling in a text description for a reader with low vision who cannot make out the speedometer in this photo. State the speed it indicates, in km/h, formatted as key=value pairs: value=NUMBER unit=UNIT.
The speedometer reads value=107.5 unit=km/h
